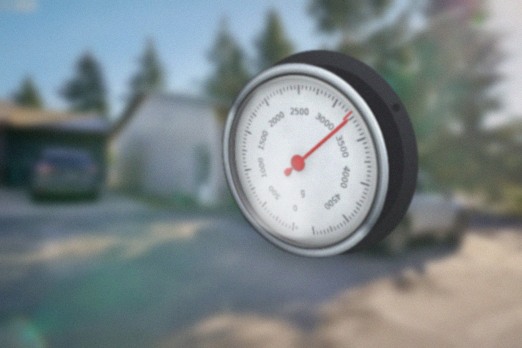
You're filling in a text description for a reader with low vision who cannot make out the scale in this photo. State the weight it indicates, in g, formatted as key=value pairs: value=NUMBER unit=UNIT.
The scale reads value=3250 unit=g
